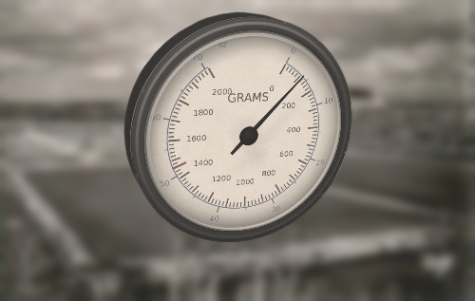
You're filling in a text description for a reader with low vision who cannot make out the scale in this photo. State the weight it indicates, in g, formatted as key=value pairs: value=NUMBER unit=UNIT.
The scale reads value=100 unit=g
